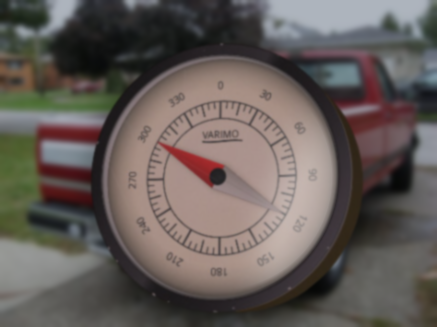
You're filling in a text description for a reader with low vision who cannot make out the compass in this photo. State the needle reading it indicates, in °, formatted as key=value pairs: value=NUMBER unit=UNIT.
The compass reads value=300 unit=°
